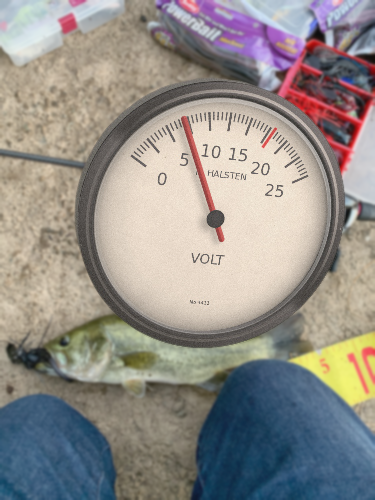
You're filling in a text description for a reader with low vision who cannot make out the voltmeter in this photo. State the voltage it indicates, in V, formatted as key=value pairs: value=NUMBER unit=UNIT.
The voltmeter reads value=7 unit=V
